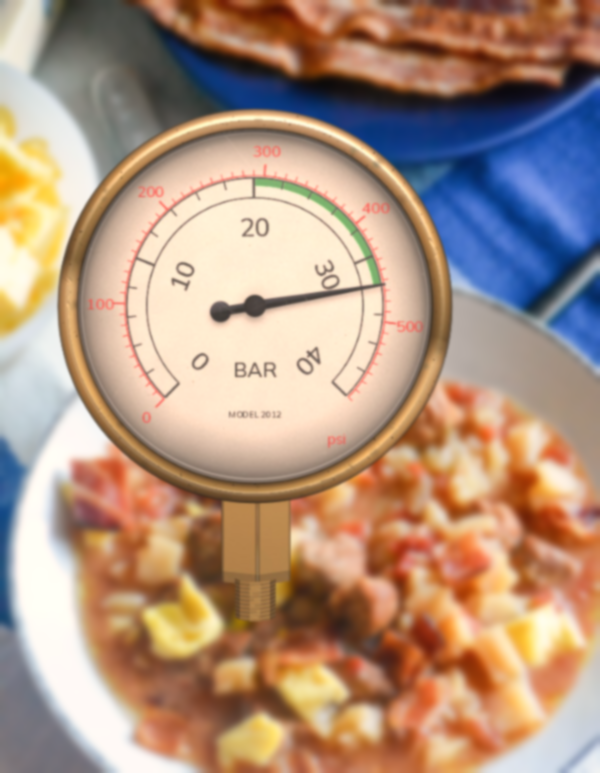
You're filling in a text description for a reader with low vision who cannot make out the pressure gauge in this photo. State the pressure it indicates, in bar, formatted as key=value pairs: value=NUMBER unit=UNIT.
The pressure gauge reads value=32 unit=bar
